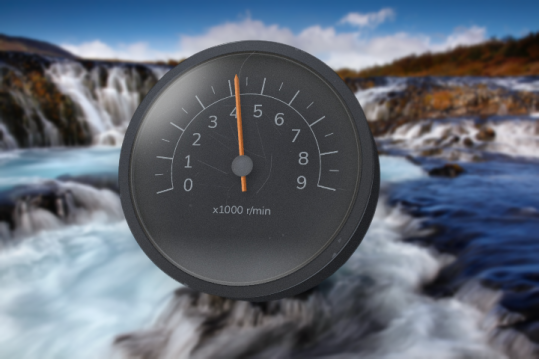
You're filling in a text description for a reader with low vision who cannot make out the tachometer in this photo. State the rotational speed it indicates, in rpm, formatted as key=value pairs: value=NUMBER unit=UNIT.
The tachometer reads value=4250 unit=rpm
